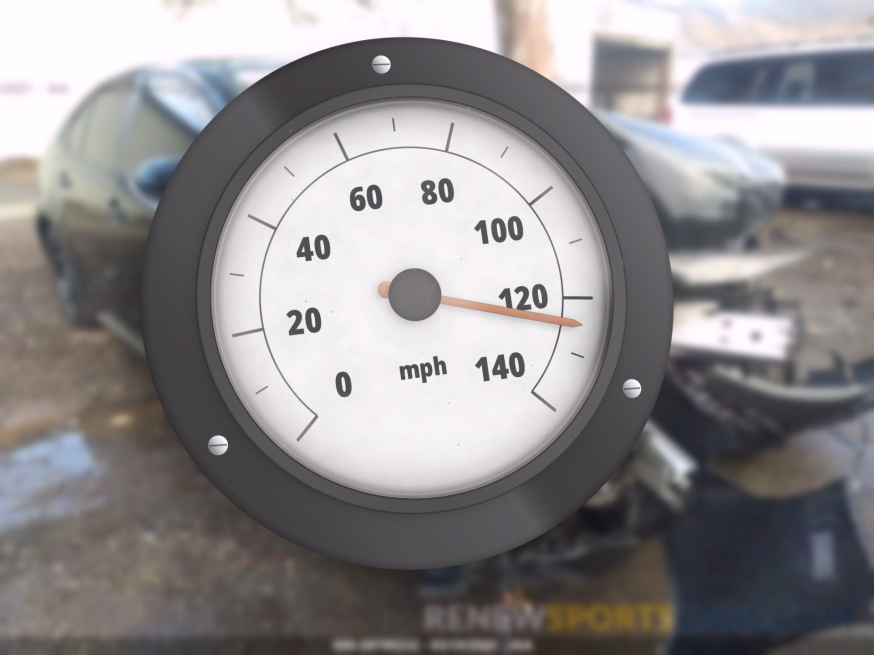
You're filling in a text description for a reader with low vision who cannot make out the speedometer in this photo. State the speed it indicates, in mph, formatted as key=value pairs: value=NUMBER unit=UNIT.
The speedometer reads value=125 unit=mph
